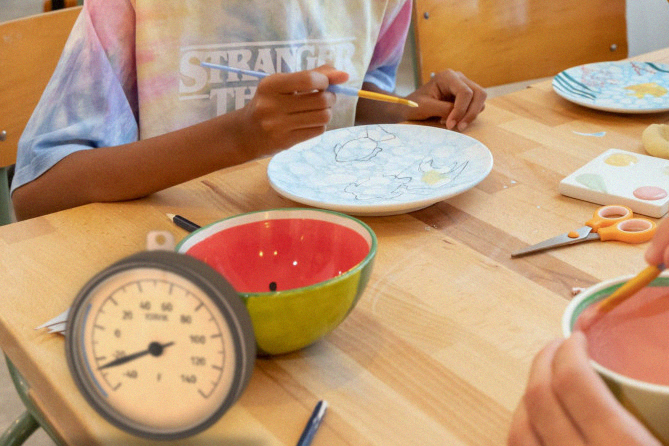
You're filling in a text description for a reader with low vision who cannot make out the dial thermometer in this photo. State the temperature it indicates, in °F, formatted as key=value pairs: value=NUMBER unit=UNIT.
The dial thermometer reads value=-25 unit=°F
